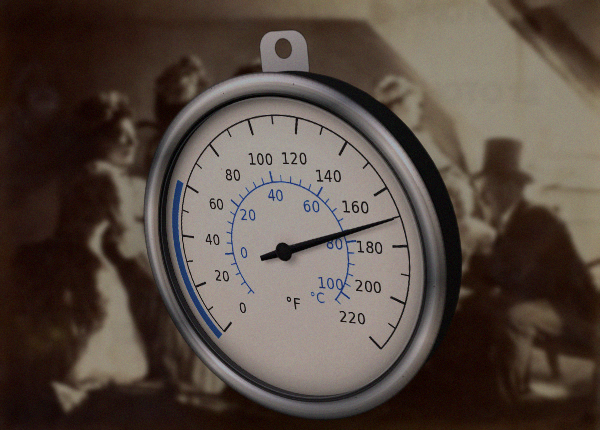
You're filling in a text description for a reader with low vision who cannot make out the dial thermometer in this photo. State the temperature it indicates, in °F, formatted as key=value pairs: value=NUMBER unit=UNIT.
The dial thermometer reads value=170 unit=°F
